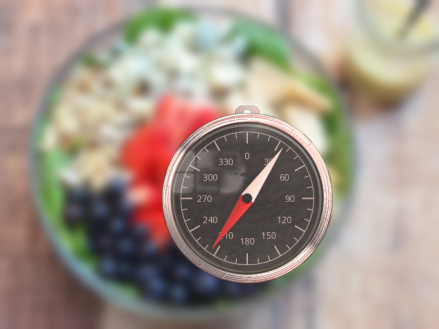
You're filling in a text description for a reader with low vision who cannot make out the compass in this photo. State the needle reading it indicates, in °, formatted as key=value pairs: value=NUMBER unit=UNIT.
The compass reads value=215 unit=°
